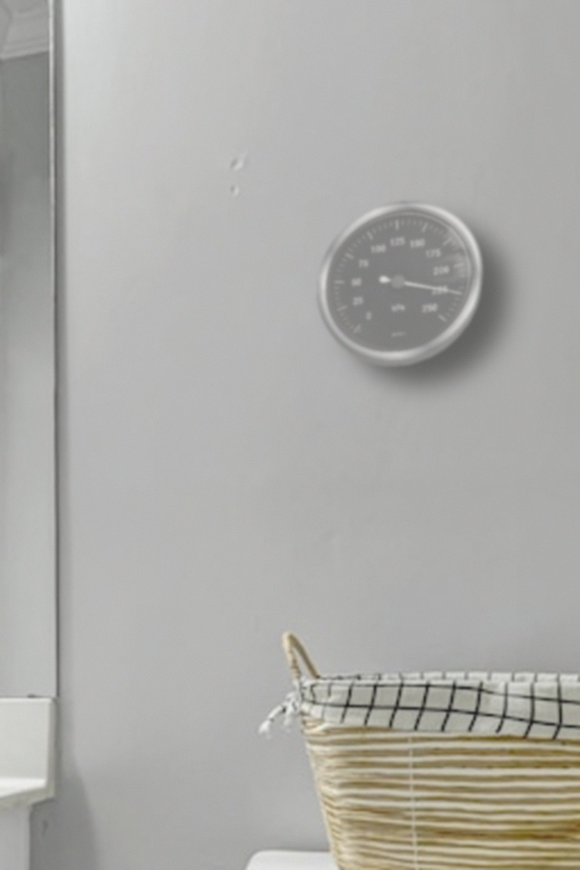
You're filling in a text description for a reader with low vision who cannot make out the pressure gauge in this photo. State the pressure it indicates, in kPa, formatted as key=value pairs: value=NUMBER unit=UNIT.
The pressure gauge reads value=225 unit=kPa
